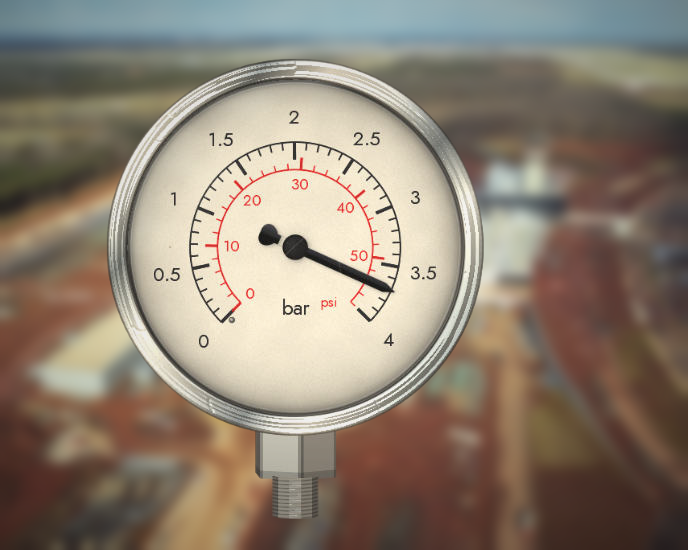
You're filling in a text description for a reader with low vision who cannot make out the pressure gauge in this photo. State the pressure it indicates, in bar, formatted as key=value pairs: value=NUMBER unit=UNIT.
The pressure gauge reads value=3.7 unit=bar
